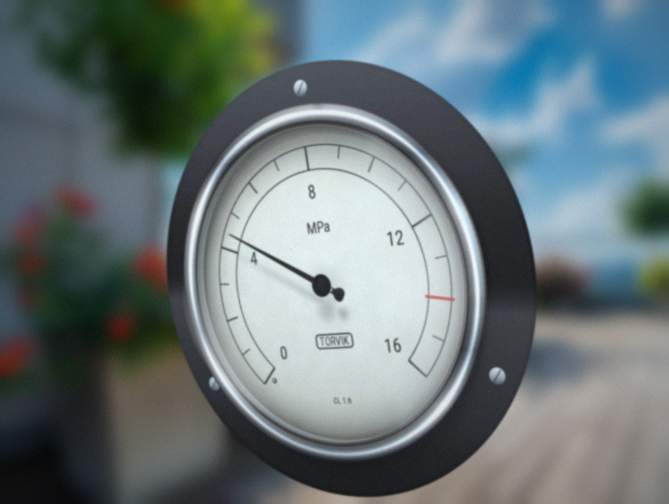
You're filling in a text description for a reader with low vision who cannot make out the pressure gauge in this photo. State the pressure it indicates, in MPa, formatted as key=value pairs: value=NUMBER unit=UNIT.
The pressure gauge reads value=4.5 unit=MPa
